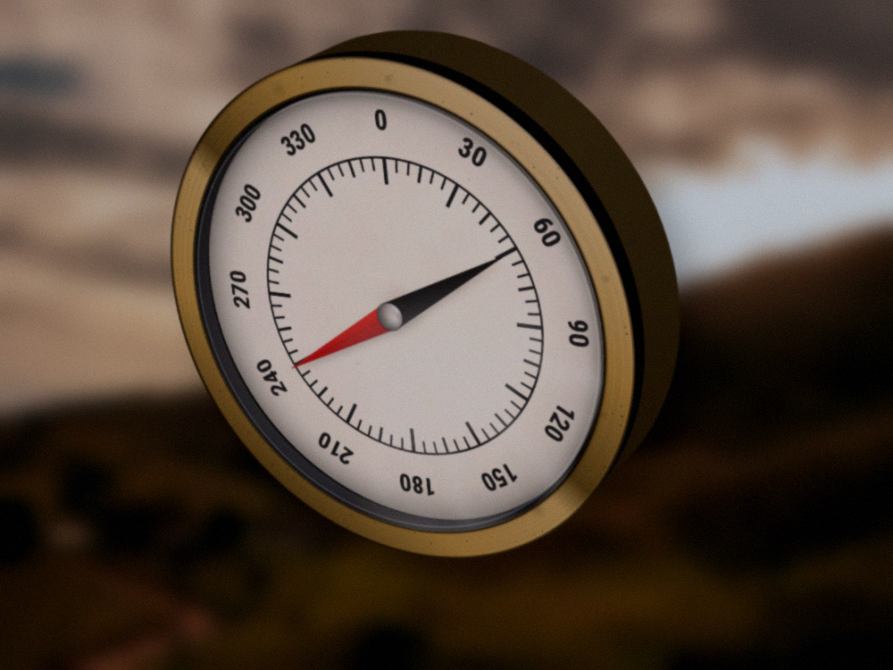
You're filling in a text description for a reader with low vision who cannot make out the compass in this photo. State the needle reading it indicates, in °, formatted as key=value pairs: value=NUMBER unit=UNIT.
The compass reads value=240 unit=°
